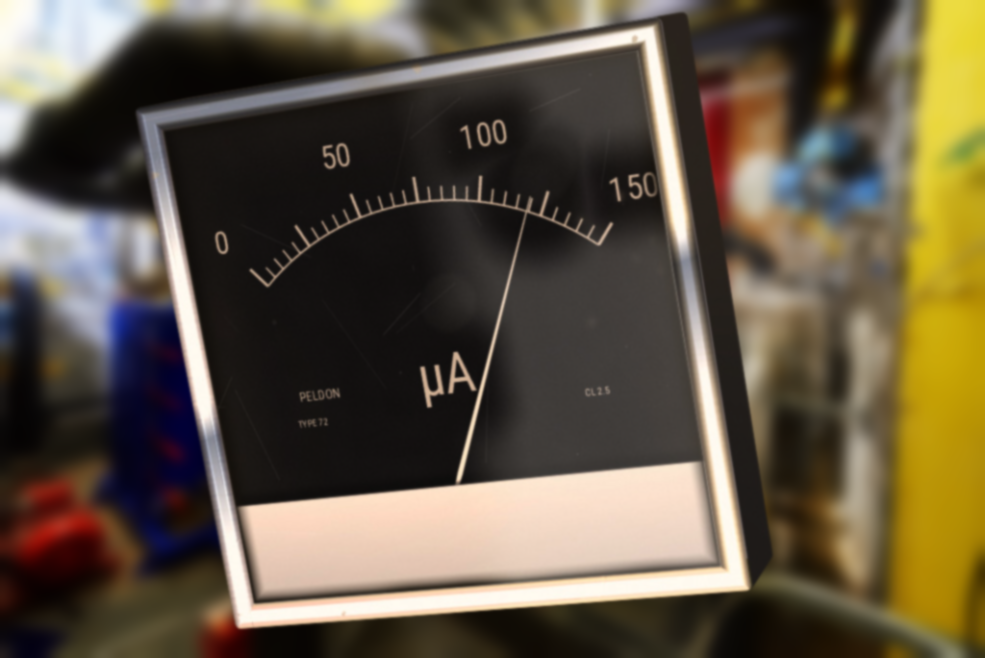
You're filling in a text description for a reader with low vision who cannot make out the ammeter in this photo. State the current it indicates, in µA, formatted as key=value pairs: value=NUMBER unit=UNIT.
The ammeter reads value=120 unit=µA
